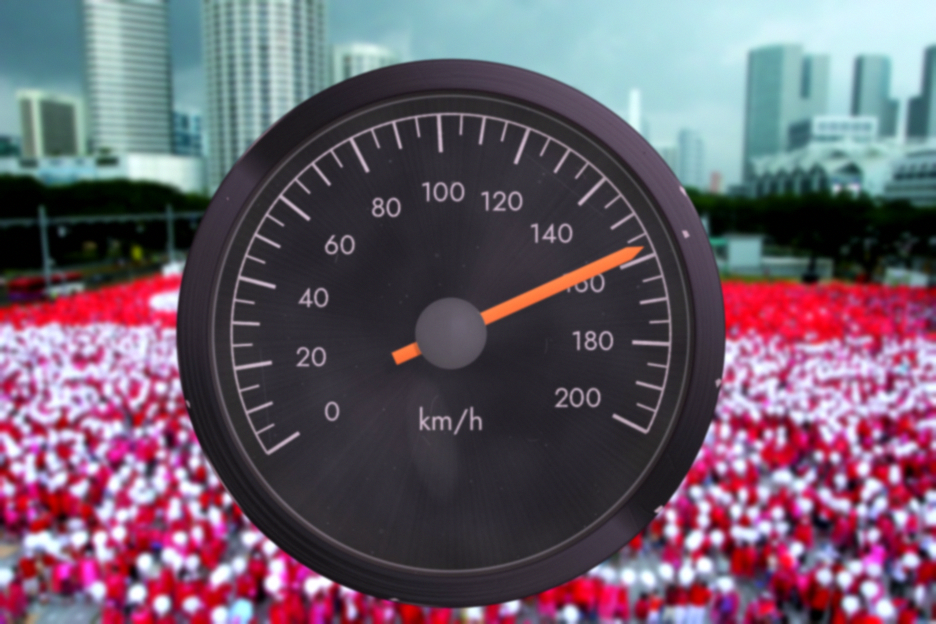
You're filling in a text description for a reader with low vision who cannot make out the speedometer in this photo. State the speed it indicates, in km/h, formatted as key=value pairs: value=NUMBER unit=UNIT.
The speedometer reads value=157.5 unit=km/h
